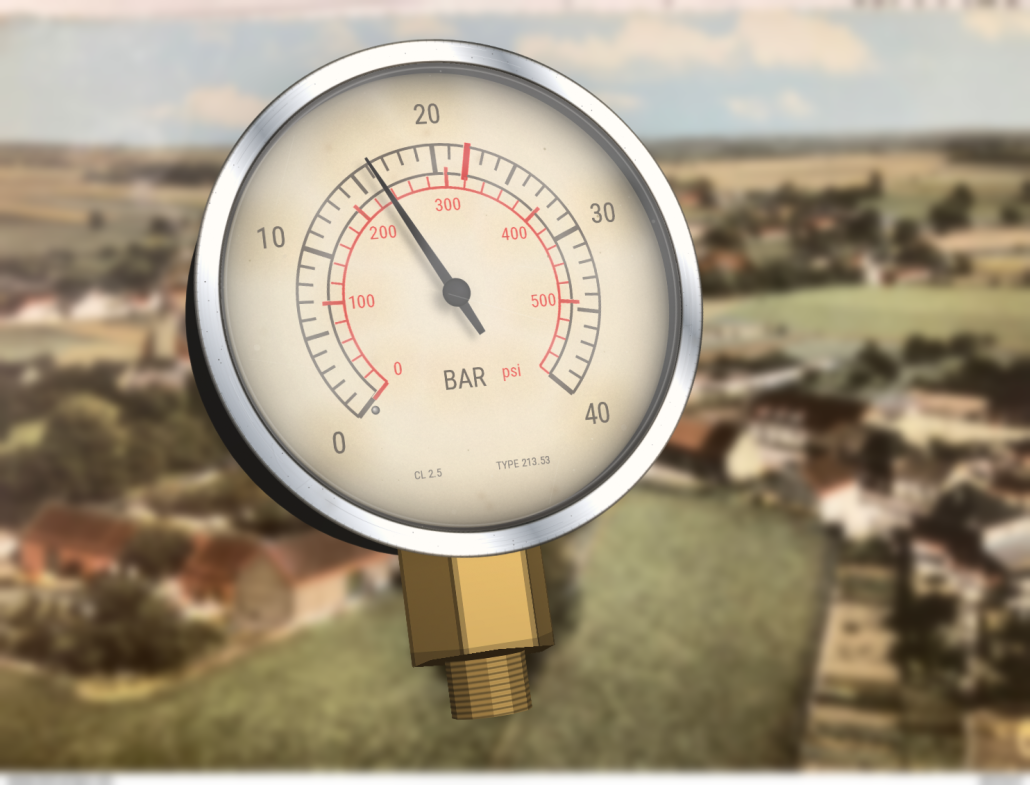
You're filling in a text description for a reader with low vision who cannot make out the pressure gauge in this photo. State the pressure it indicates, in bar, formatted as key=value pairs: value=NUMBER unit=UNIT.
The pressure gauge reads value=16 unit=bar
